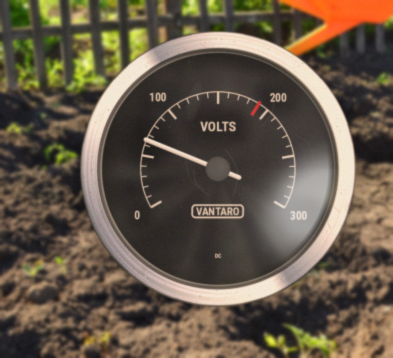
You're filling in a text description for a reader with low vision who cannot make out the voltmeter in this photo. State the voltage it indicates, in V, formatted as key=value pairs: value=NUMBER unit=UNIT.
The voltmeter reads value=65 unit=V
